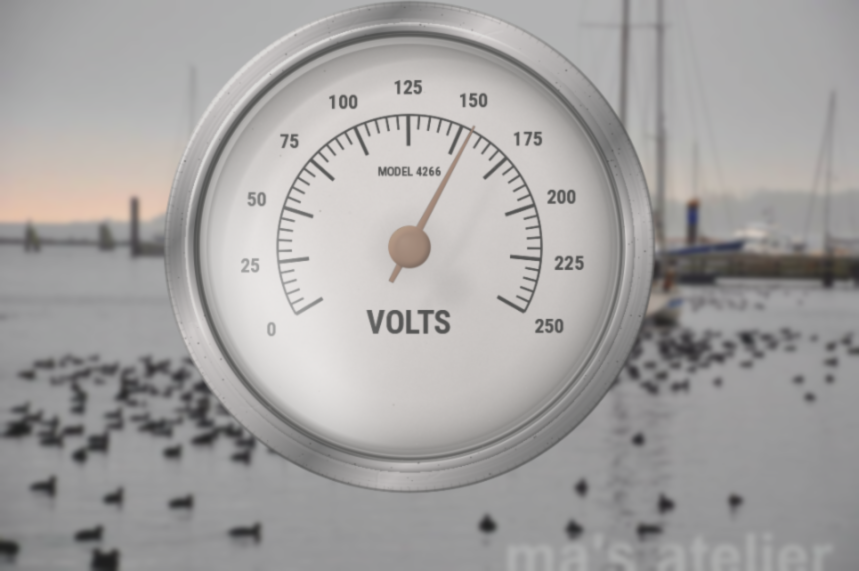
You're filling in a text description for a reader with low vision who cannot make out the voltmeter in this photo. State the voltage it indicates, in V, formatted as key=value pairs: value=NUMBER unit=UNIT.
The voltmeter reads value=155 unit=V
